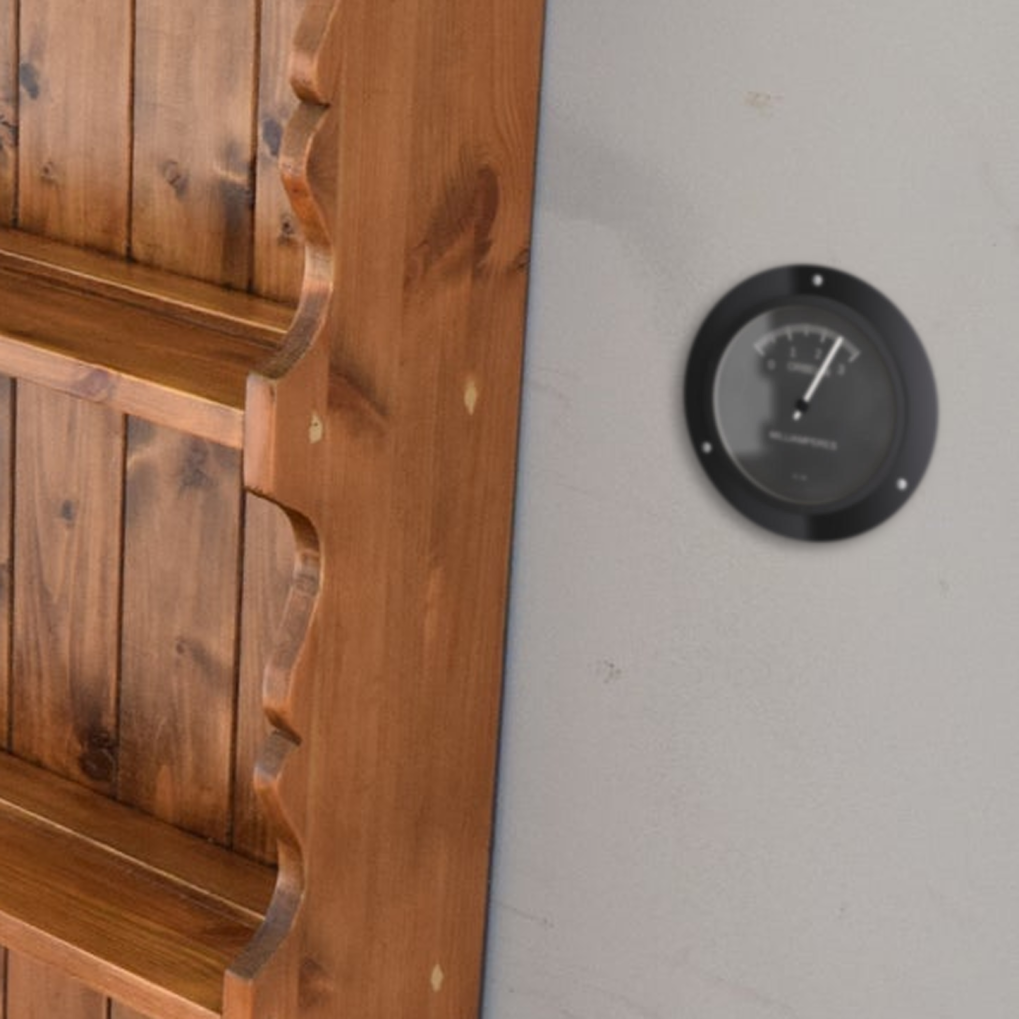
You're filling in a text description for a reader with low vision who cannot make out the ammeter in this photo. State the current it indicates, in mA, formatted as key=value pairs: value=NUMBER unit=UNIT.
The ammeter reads value=2.5 unit=mA
